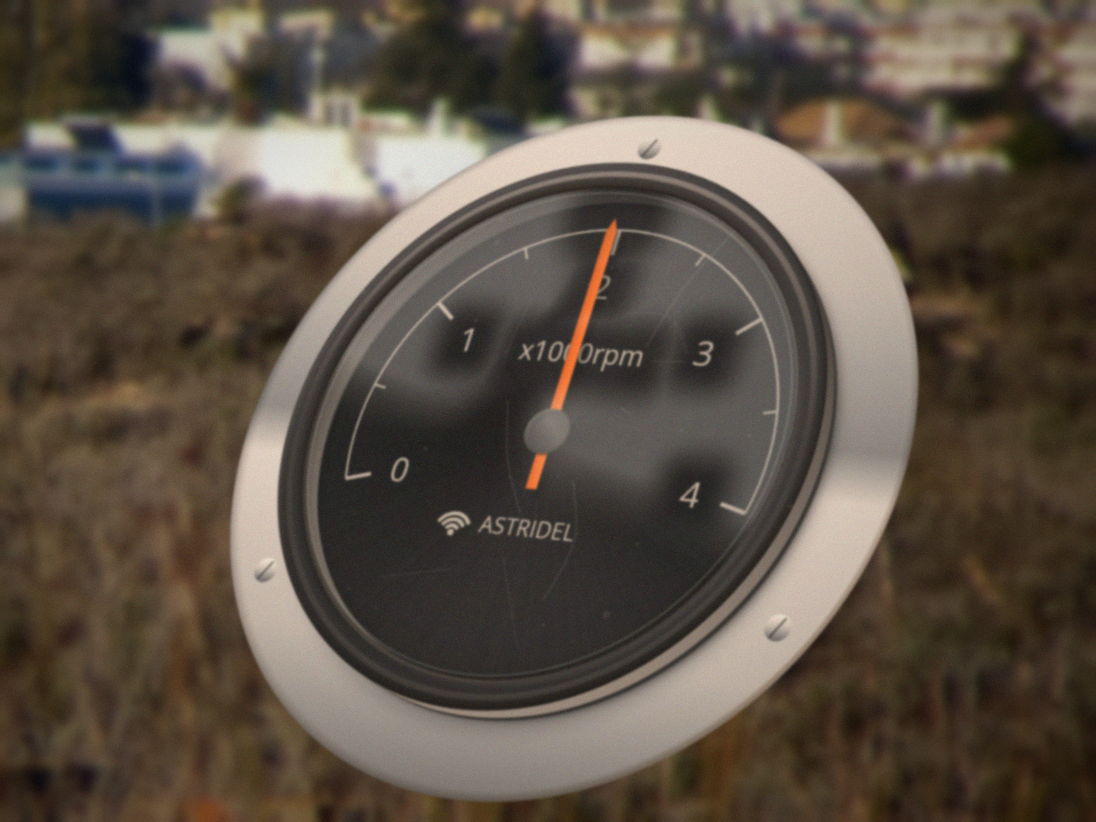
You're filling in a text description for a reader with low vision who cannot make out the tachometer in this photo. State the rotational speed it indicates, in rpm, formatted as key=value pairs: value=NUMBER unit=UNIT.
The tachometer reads value=2000 unit=rpm
